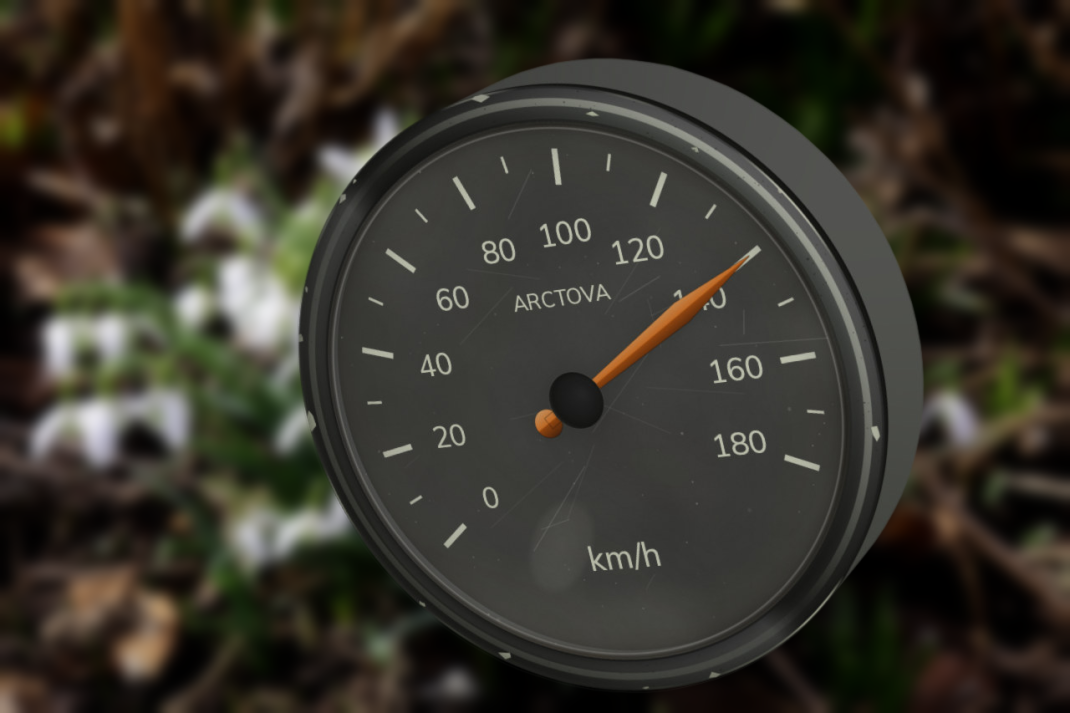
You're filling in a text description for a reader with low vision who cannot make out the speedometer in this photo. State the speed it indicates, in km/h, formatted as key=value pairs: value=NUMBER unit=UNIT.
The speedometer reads value=140 unit=km/h
